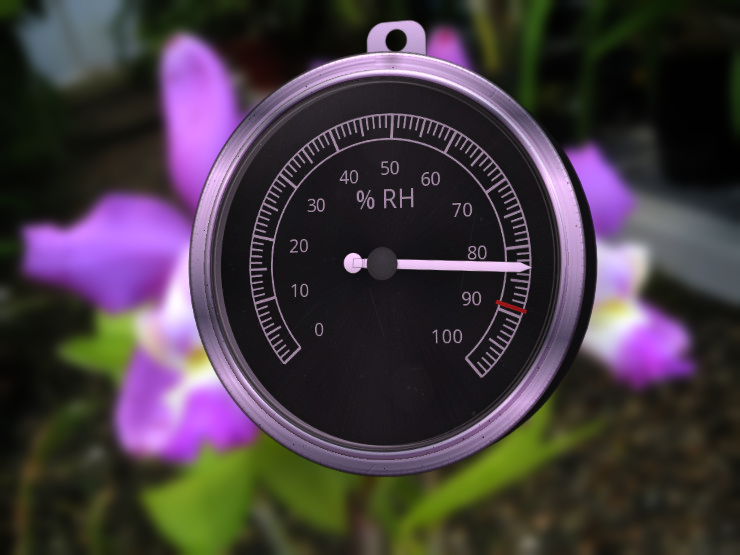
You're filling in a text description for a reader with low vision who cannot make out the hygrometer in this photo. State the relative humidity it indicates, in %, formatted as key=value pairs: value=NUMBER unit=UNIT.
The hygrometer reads value=83 unit=%
